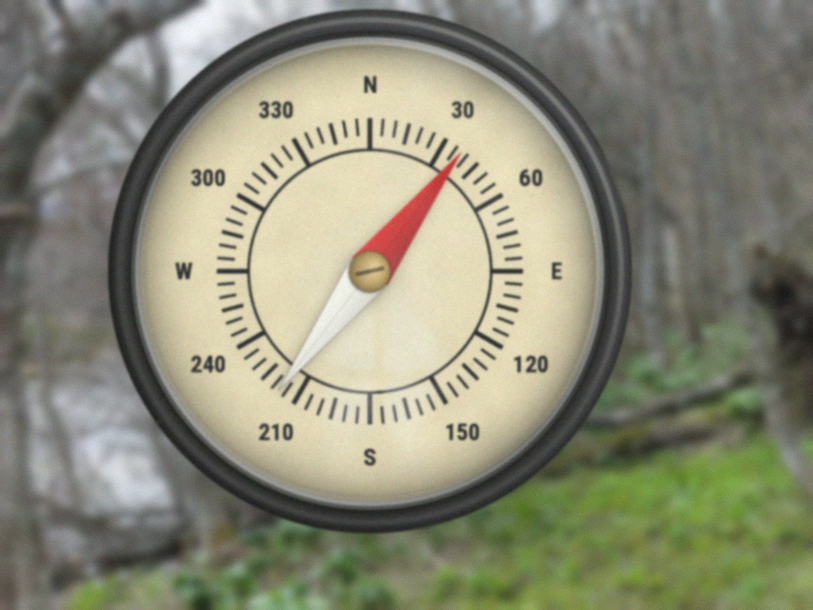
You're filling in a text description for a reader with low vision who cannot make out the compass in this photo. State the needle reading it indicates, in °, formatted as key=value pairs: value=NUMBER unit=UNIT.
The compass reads value=37.5 unit=°
